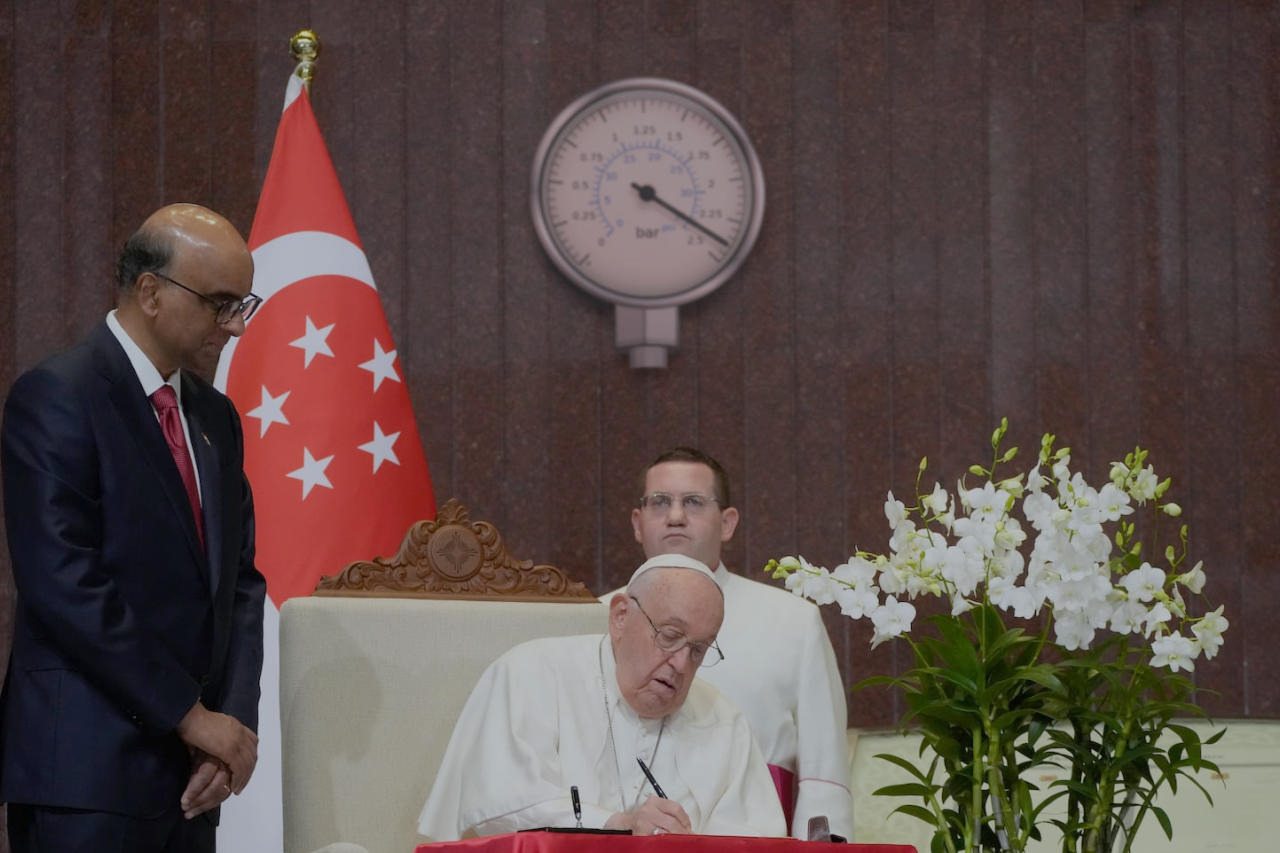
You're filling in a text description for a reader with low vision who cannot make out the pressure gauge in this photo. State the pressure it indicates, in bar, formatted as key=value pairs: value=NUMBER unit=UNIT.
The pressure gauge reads value=2.4 unit=bar
